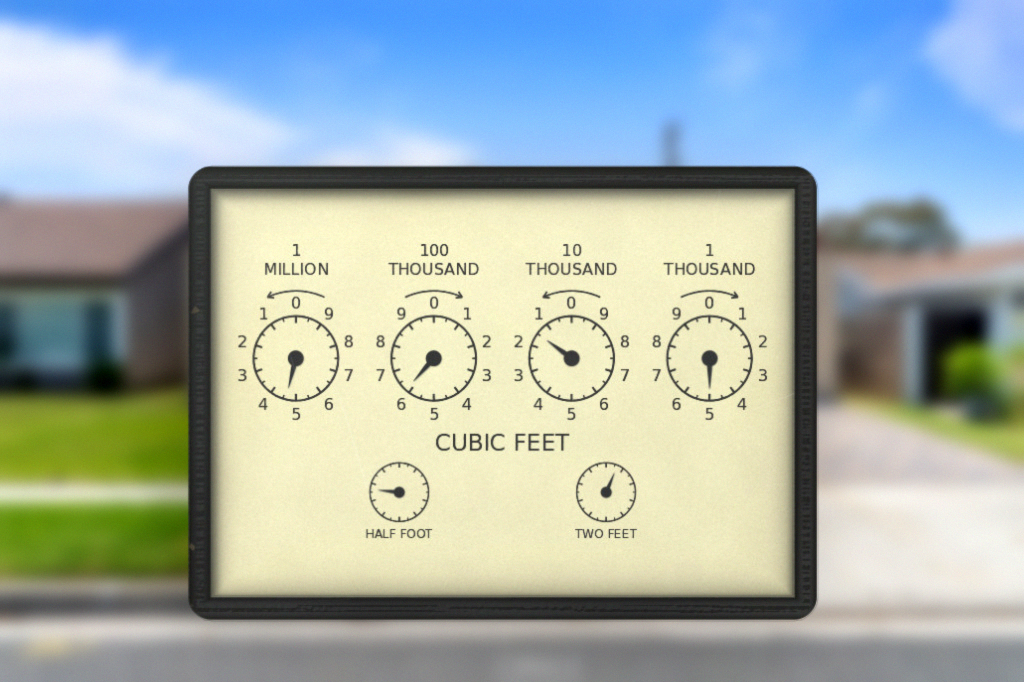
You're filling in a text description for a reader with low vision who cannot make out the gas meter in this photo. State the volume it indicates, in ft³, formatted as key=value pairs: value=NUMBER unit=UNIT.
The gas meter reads value=461500 unit=ft³
